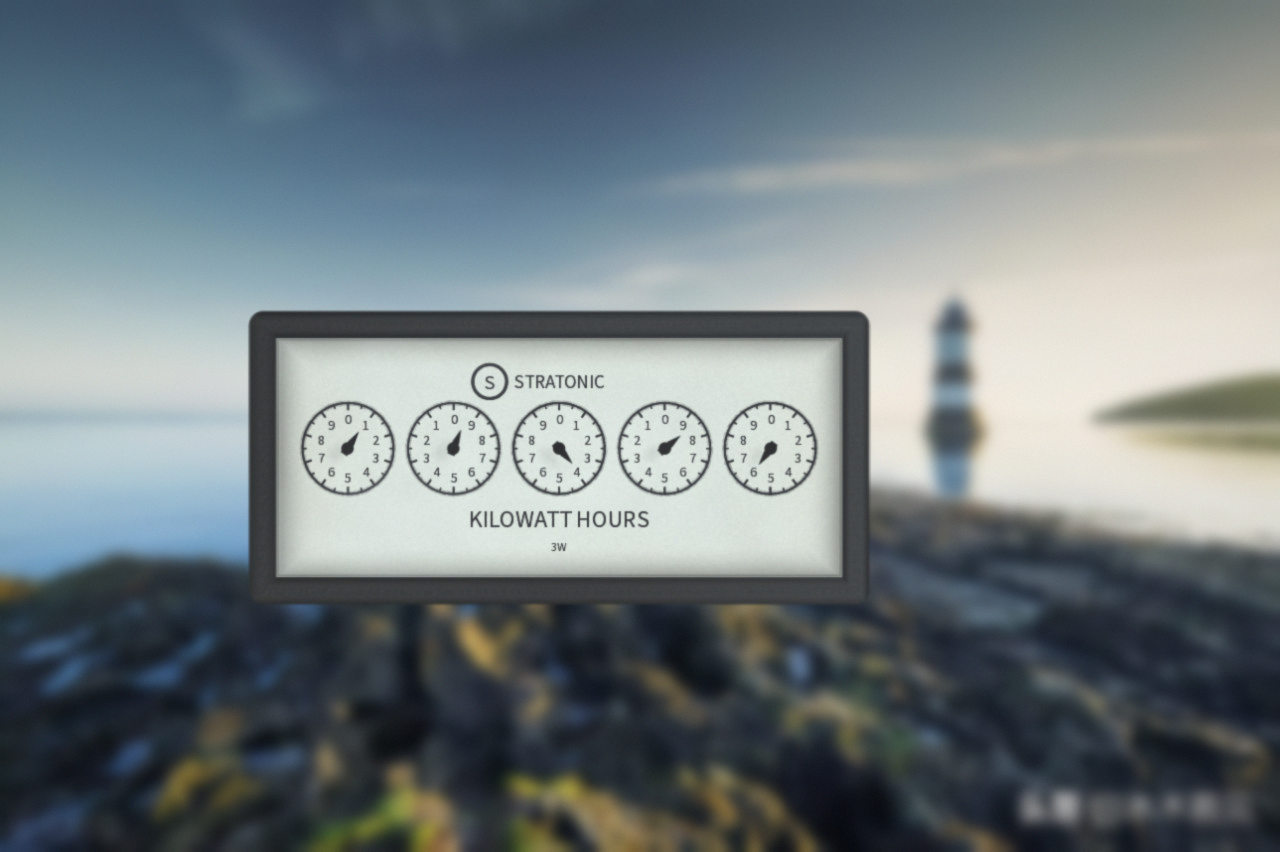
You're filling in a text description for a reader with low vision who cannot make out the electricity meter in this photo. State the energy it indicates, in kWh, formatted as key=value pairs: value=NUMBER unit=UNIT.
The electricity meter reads value=9386 unit=kWh
